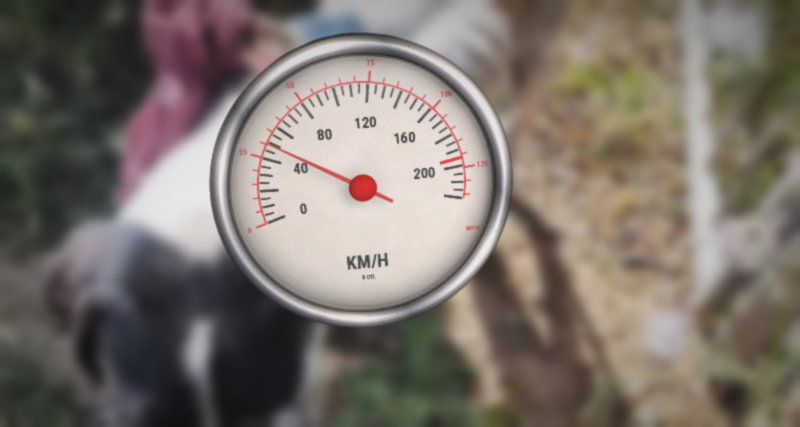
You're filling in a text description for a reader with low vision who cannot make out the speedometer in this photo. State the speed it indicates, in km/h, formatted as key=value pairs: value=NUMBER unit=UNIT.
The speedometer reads value=50 unit=km/h
